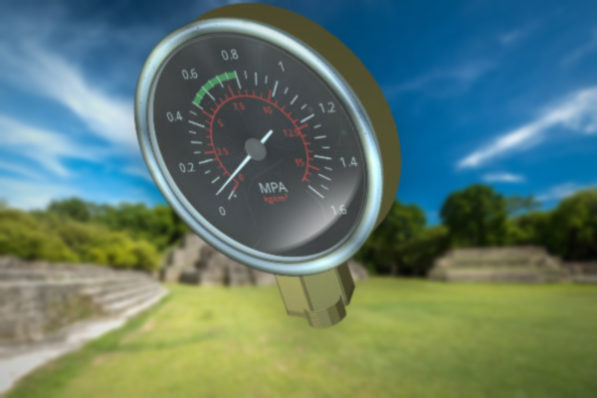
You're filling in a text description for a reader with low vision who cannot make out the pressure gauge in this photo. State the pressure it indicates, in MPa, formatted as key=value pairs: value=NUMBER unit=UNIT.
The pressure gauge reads value=0.05 unit=MPa
